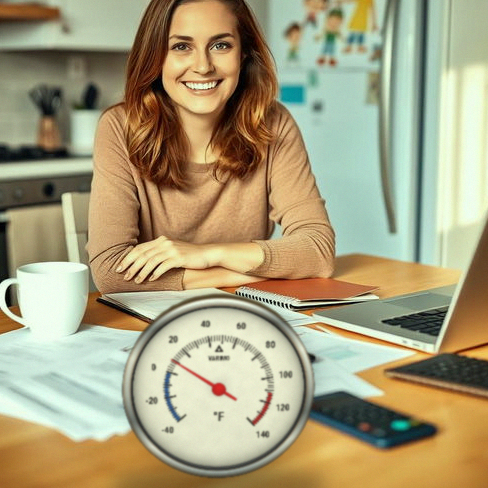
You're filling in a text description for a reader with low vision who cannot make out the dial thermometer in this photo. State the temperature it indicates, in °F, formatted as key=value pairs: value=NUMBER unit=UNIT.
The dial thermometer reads value=10 unit=°F
